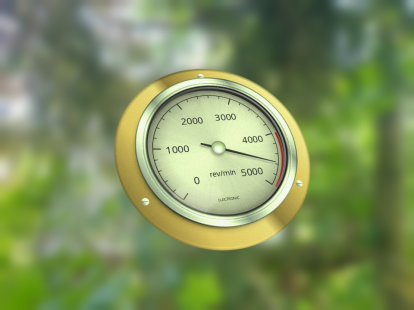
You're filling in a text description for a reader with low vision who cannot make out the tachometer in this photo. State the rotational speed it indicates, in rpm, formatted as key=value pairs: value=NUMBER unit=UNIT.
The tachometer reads value=4600 unit=rpm
